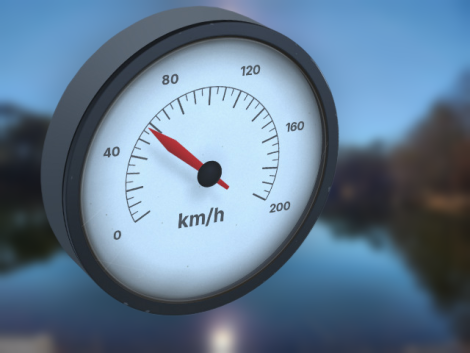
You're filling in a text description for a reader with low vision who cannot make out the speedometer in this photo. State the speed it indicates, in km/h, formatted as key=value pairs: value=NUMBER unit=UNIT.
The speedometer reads value=57.5 unit=km/h
